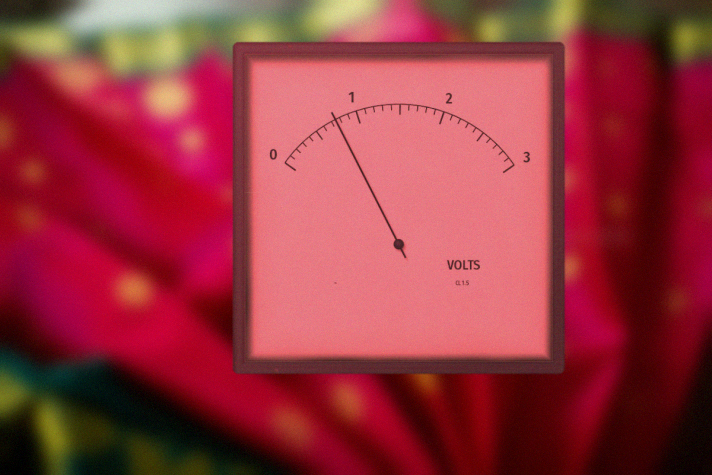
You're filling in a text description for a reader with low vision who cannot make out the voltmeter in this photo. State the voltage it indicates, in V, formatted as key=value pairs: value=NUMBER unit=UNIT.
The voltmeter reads value=0.75 unit=V
